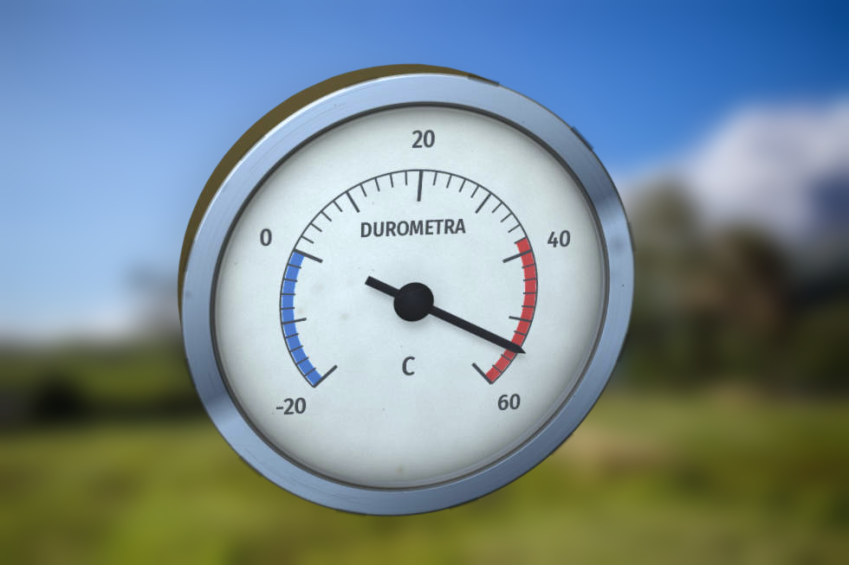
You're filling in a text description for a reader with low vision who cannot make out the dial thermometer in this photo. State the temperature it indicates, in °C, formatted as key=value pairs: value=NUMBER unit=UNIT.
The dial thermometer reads value=54 unit=°C
